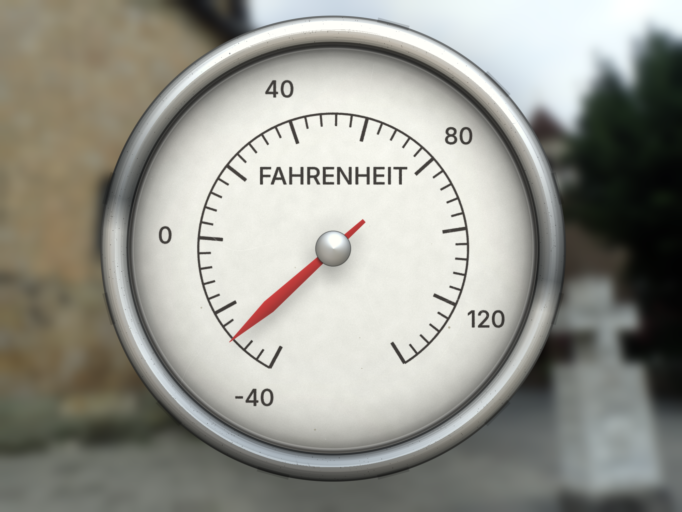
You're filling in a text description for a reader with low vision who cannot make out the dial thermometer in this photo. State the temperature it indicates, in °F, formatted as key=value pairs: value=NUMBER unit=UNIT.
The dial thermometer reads value=-28 unit=°F
